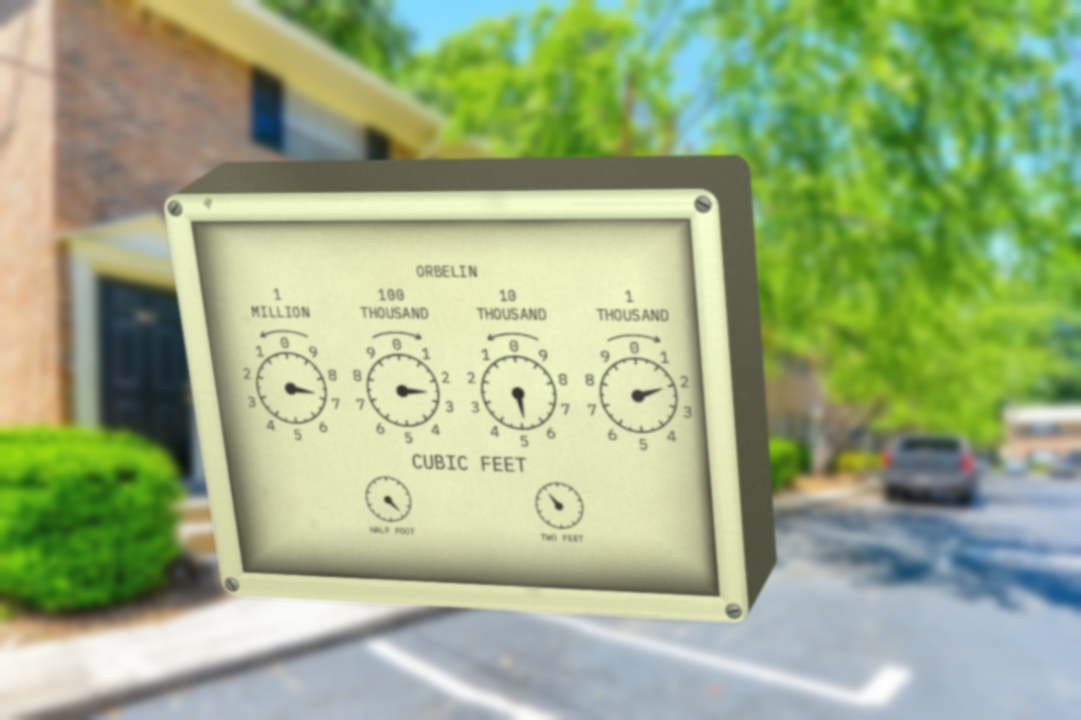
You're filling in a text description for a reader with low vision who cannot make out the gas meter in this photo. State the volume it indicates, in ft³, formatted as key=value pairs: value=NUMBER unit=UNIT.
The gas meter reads value=725200 unit=ft³
